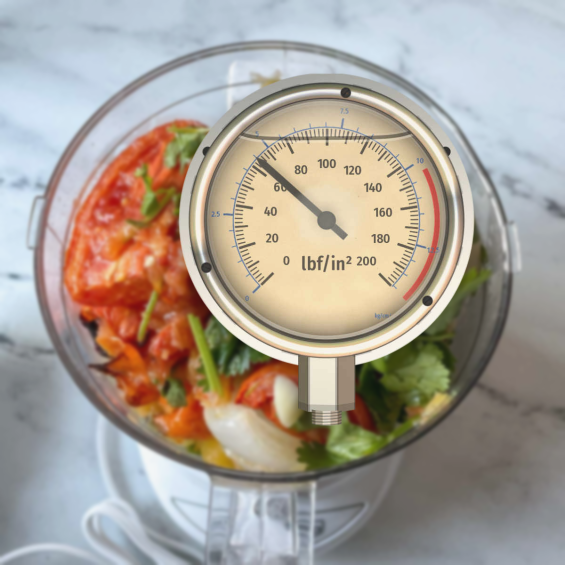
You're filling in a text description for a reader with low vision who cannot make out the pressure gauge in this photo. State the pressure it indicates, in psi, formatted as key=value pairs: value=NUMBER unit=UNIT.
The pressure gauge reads value=64 unit=psi
